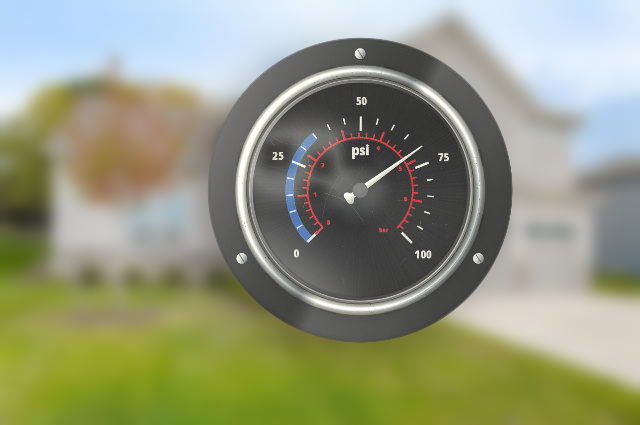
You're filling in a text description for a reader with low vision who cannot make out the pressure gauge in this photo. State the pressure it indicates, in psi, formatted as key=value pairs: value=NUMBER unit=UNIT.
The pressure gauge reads value=70 unit=psi
